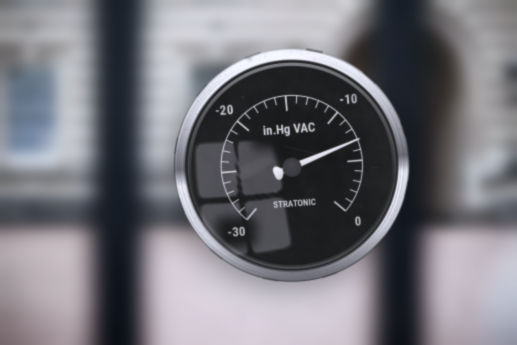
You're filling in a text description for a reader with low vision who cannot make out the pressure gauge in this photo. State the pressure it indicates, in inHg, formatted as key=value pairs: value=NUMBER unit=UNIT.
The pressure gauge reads value=-7 unit=inHg
